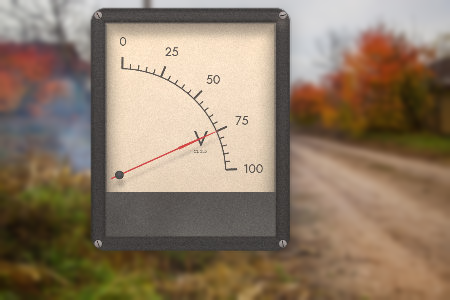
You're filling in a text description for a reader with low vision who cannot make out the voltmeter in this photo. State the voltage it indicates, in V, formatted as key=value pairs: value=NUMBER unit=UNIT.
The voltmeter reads value=75 unit=V
